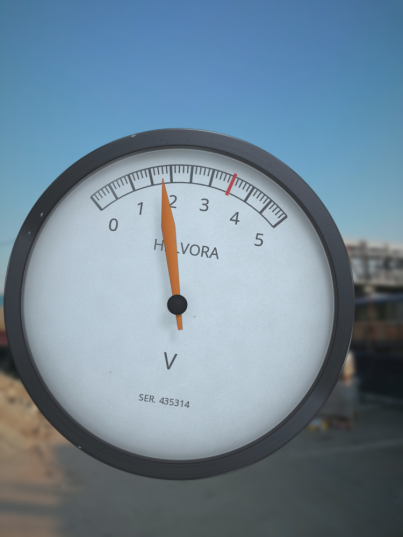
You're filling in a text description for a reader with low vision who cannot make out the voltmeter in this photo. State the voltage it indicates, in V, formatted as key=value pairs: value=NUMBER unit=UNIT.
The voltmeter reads value=1.8 unit=V
